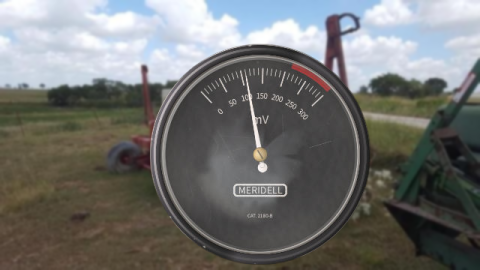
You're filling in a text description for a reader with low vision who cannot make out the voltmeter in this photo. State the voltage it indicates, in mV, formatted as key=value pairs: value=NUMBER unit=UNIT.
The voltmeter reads value=110 unit=mV
